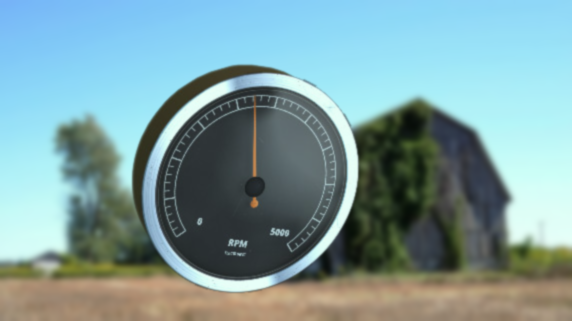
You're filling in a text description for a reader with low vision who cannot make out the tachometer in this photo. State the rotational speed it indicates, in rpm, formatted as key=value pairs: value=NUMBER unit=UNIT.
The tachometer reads value=2200 unit=rpm
